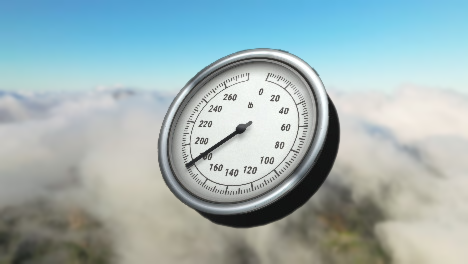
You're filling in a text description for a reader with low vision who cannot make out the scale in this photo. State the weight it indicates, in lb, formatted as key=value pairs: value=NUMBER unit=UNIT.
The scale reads value=180 unit=lb
